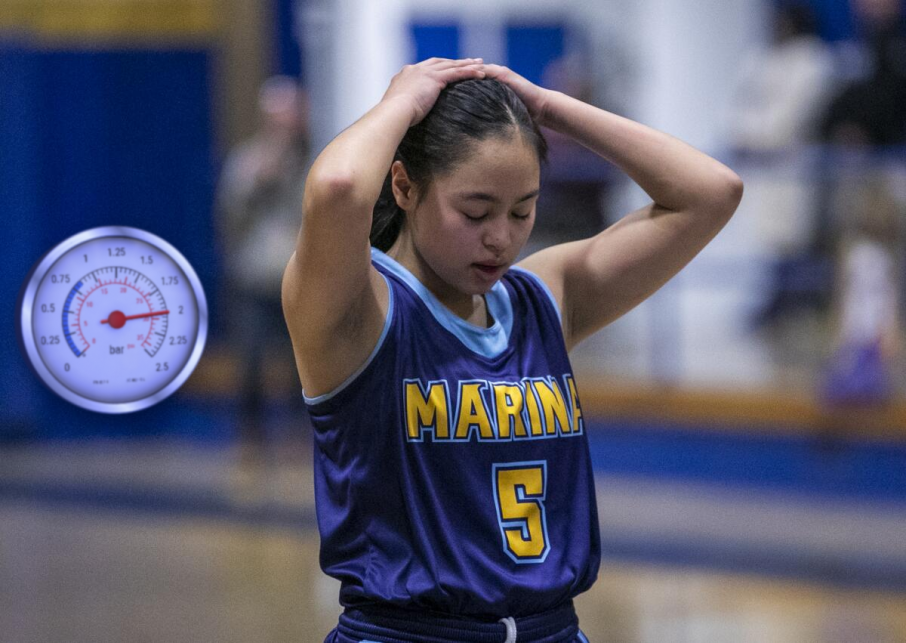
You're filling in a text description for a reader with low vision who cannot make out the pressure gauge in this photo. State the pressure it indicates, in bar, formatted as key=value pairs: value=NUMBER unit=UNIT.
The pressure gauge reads value=2 unit=bar
